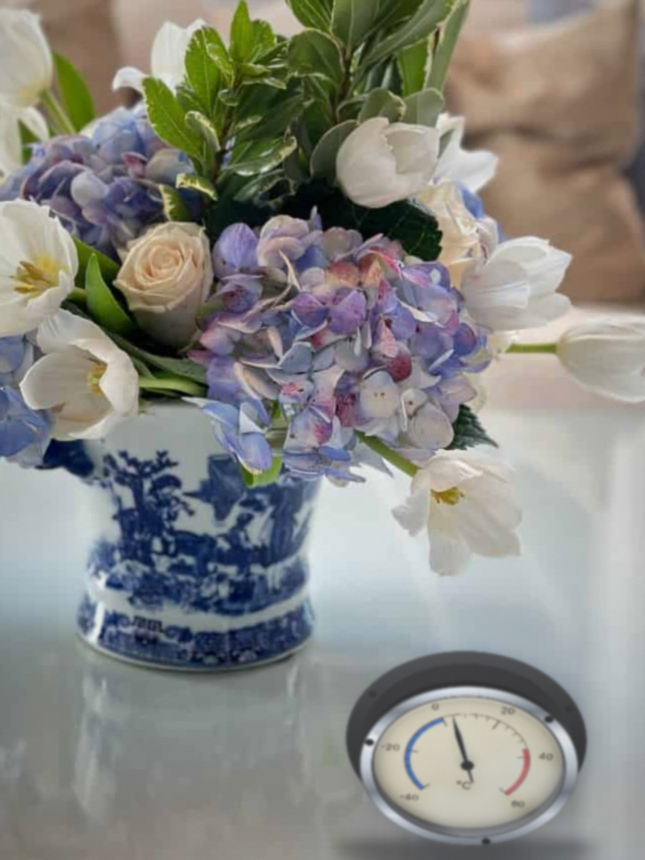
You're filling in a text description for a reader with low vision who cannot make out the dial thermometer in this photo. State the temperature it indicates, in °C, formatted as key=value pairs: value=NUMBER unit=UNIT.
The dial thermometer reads value=4 unit=°C
